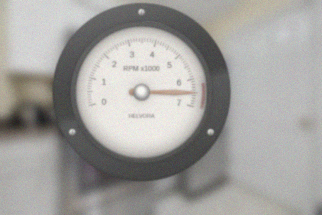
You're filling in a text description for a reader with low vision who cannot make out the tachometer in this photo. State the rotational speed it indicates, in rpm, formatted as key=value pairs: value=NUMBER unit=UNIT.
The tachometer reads value=6500 unit=rpm
